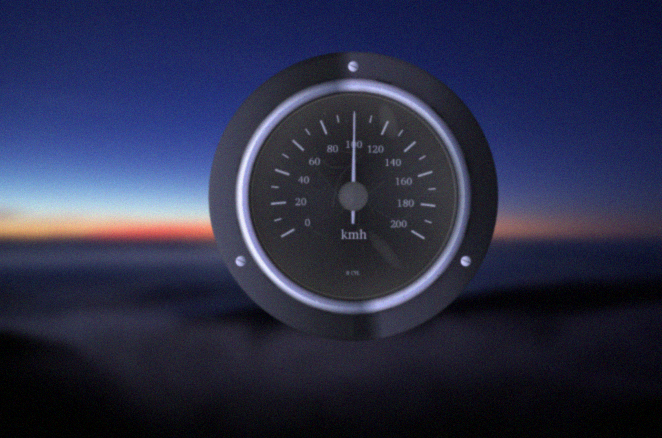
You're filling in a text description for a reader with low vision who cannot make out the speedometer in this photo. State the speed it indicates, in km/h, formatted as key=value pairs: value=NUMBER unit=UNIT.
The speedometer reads value=100 unit=km/h
